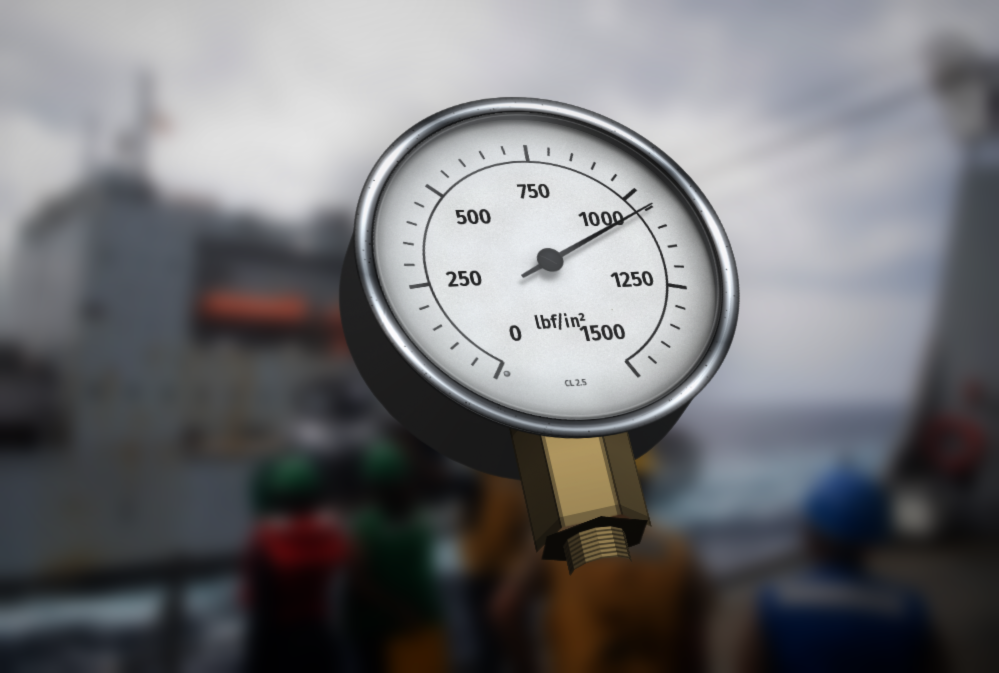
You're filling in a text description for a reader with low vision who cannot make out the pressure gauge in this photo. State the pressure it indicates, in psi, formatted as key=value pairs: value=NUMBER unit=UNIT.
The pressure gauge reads value=1050 unit=psi
